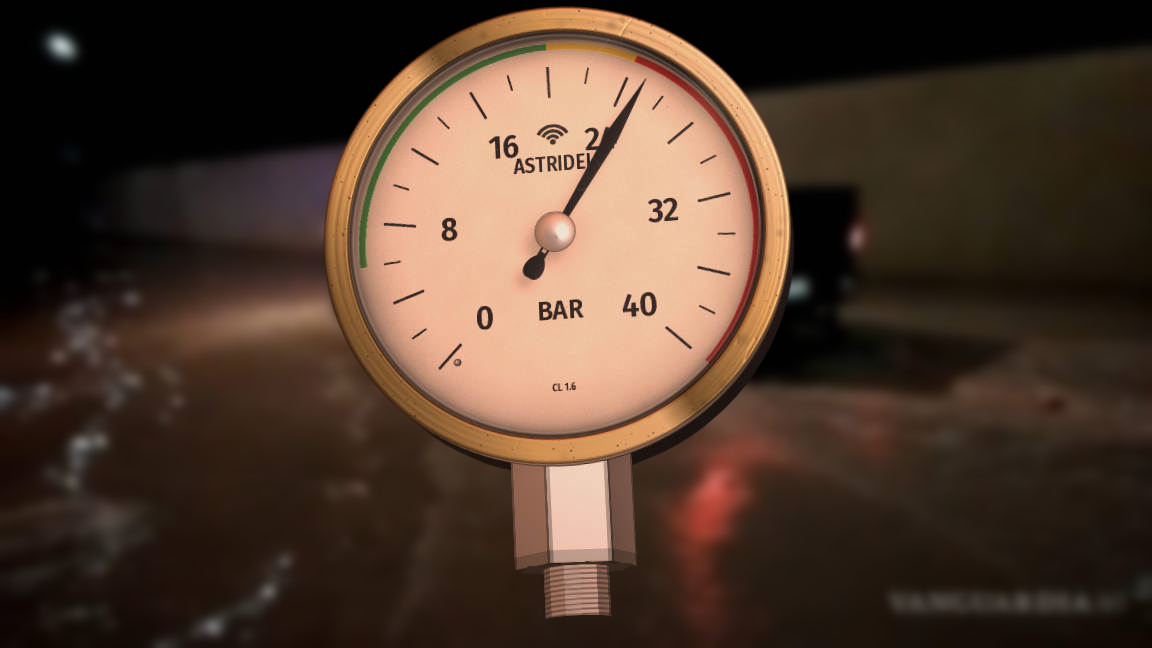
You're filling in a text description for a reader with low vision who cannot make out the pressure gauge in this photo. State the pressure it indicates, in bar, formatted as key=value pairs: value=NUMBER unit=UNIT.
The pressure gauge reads value=25 unit=bar
